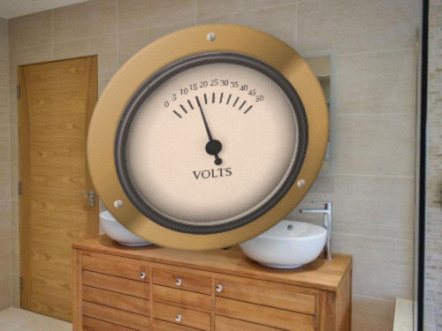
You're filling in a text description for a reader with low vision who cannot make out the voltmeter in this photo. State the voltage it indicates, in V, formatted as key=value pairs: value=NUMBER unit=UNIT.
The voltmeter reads value=15 unit=V
